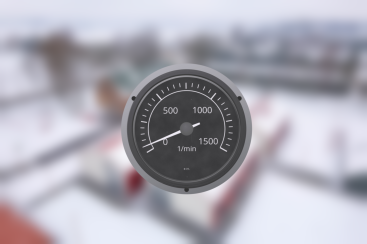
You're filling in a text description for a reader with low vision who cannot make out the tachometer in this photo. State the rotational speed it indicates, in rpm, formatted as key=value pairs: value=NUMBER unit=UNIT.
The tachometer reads value=50 unit=rpm
